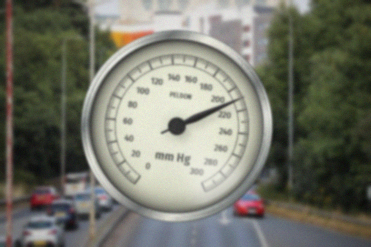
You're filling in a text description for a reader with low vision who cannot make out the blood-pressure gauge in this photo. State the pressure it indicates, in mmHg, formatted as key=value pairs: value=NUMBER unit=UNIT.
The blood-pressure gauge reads value=210 unit=mmHg
